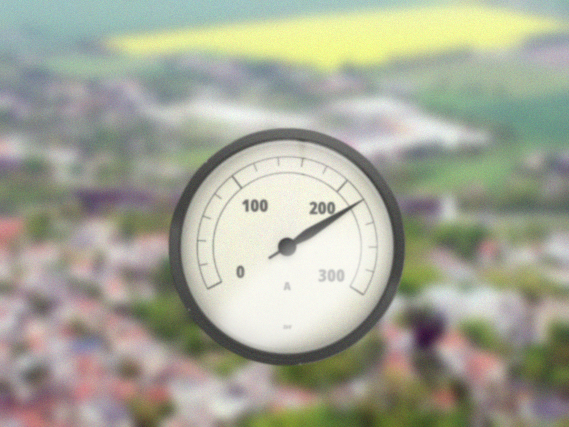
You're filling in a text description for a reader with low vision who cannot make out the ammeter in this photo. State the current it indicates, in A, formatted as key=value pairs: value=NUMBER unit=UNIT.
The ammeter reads value=220 unit=A
